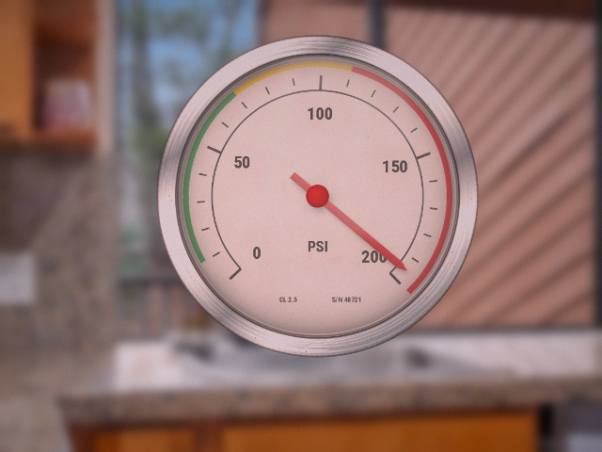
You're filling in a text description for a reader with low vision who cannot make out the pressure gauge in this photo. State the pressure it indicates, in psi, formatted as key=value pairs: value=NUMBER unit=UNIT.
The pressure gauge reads value=195 unit=psi
